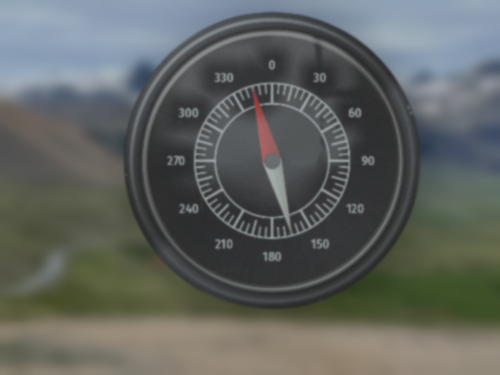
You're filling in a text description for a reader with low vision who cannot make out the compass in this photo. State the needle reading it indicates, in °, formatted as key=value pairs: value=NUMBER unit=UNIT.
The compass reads value=345 unit=°
